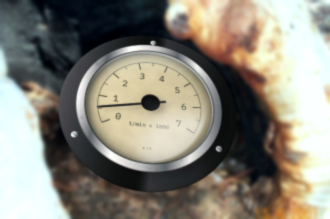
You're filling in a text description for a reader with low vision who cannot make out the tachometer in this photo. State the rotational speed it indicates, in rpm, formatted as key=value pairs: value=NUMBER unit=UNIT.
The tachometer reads value=500 unit=rpm
